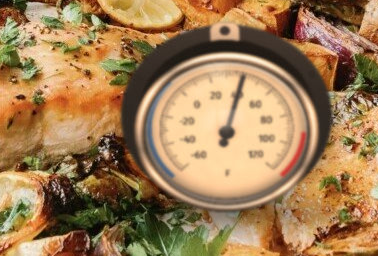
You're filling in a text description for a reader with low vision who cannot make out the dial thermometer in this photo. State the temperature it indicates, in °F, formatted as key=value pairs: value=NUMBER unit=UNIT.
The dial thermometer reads value=40 unit=°F
